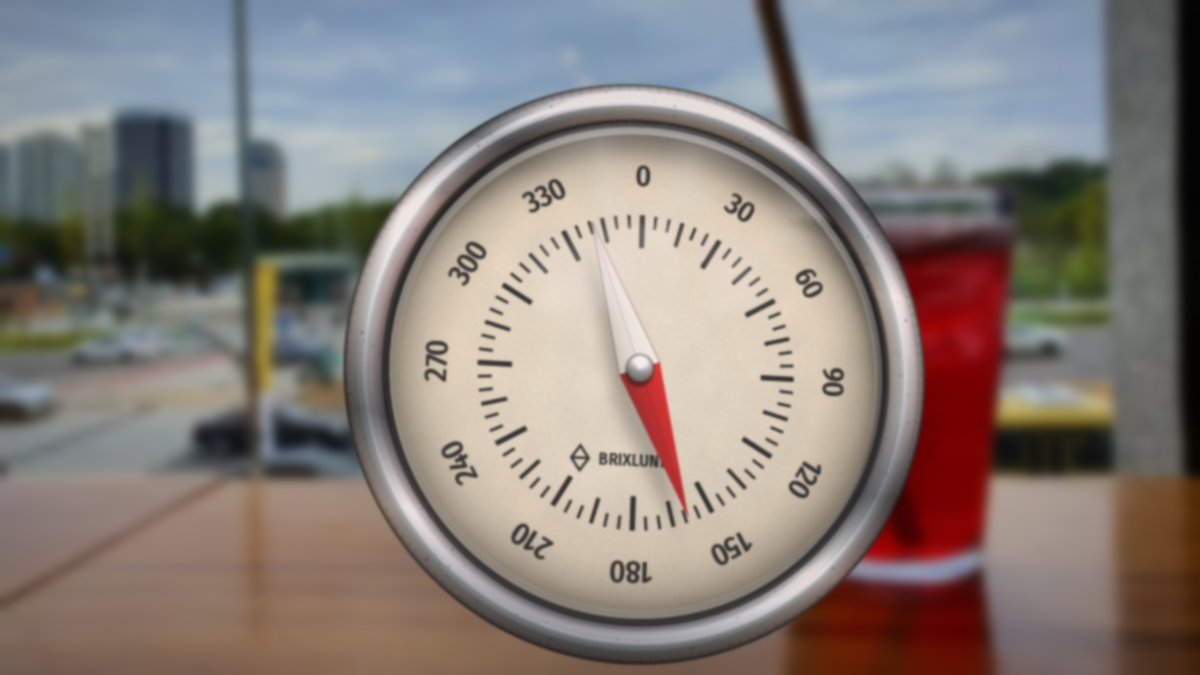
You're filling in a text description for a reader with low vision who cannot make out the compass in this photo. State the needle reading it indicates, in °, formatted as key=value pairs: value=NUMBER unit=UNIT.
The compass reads value=160 unit=°
